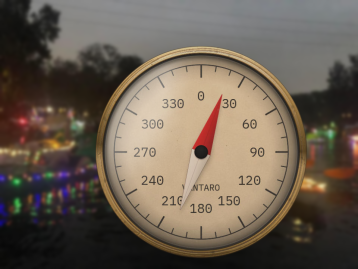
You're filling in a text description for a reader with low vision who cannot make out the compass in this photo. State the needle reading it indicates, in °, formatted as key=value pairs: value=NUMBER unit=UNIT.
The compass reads value=20 unit=°
